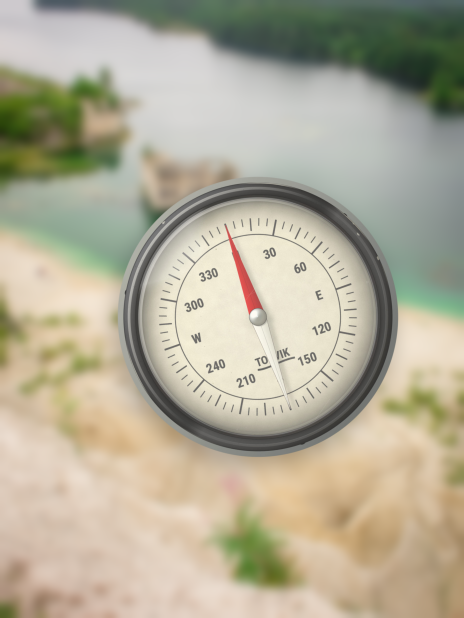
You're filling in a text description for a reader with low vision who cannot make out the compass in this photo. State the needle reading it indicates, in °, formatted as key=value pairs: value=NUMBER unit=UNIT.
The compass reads value=0 unit=°
